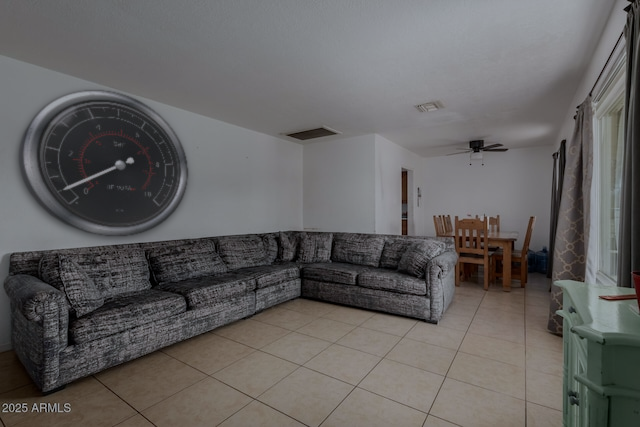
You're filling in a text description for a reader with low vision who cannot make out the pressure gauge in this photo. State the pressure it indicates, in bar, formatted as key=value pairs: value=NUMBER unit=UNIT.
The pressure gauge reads value=0.5 unit=bar
